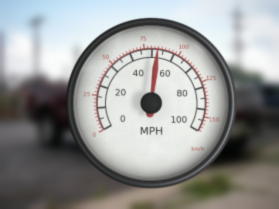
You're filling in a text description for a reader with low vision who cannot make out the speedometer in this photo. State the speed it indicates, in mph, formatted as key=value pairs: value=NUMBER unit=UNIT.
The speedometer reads value=52.5 unit=mph
